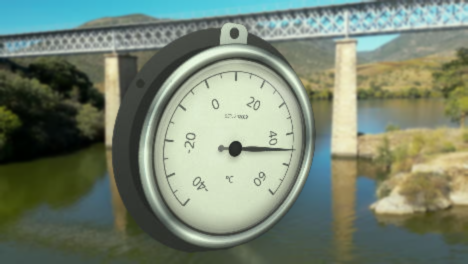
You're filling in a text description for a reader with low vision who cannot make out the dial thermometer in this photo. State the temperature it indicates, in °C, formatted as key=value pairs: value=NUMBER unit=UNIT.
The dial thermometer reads value=45 unit=°C
